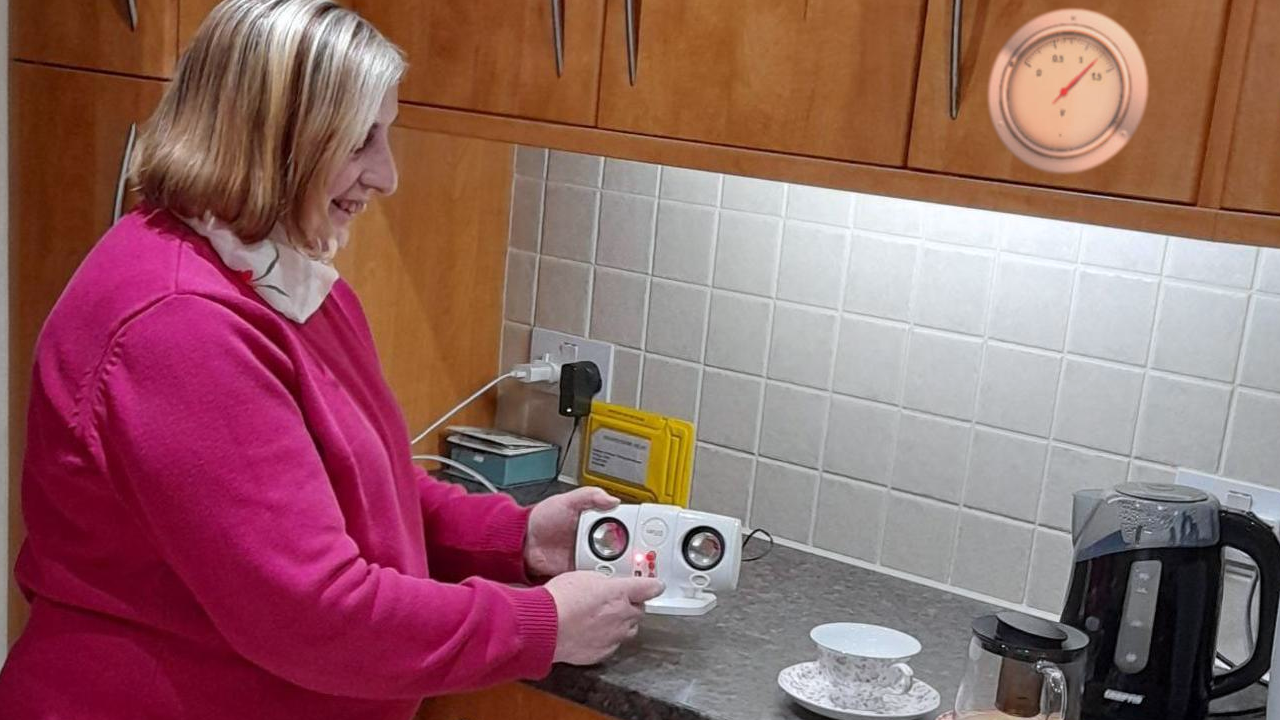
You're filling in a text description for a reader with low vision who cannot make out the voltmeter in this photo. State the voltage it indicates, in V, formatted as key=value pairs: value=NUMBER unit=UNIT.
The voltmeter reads value=1.25 unit=V
